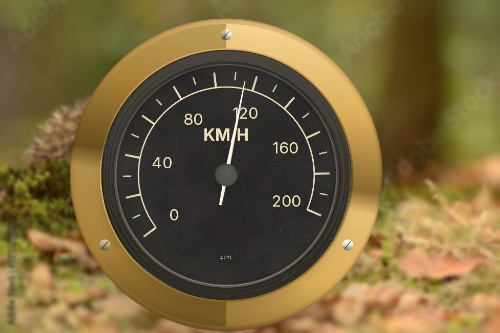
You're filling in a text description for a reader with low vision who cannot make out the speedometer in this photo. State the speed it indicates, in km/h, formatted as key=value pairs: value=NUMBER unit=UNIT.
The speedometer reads value=115 unit=km/h
